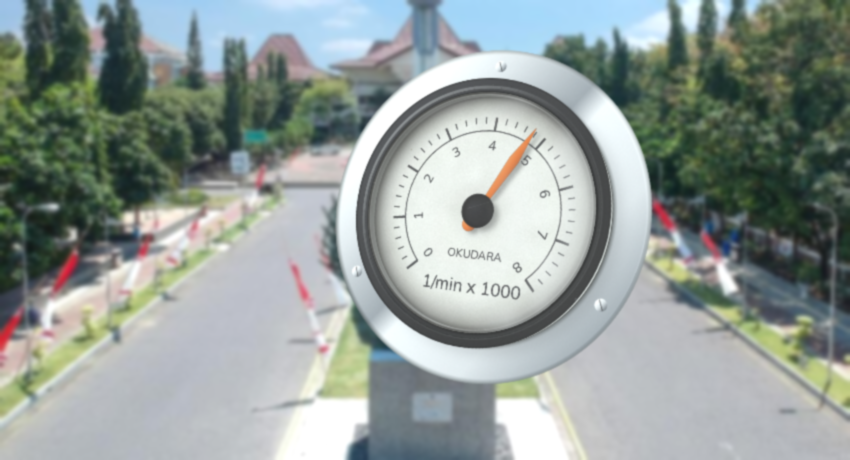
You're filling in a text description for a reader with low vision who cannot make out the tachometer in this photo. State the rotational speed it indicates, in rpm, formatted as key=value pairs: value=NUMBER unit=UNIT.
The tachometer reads value=4800 unit=rpm
